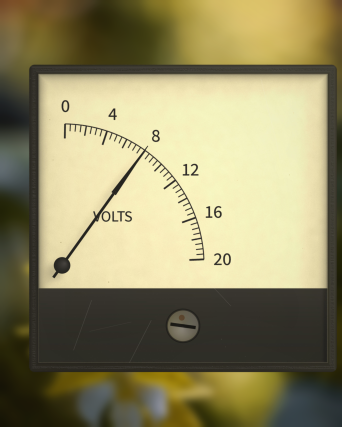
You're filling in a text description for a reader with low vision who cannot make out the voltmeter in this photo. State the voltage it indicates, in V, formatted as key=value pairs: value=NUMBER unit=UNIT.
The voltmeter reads value=8 unit=V
